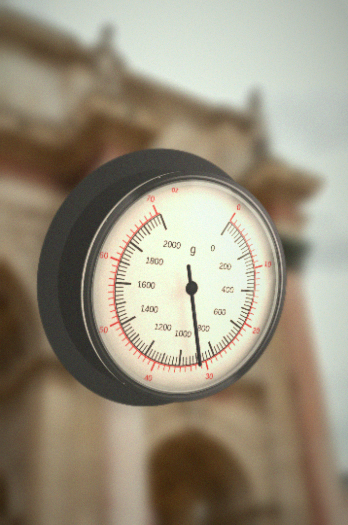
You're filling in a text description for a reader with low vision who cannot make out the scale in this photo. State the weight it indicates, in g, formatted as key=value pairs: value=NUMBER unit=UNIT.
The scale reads value=900 unit=g
